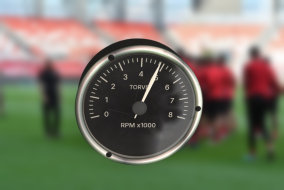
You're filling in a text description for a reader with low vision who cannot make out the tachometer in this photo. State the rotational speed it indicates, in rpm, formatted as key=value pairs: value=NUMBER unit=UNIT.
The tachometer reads value=4800 unit=rpm
